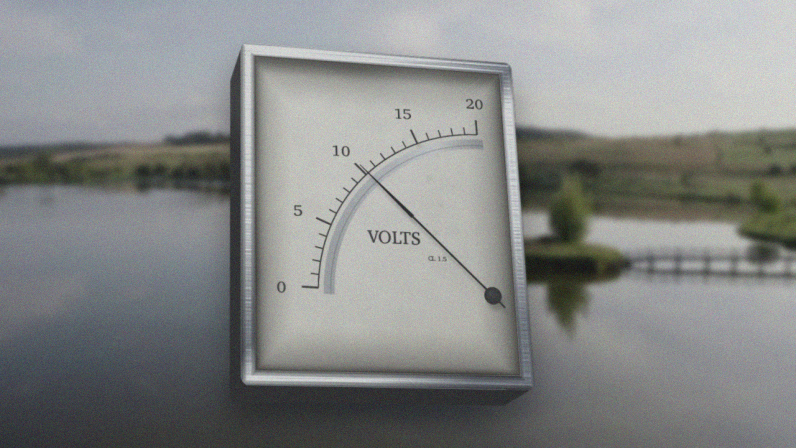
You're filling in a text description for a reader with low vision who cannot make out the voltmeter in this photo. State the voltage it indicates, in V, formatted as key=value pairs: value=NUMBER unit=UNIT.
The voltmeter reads value=10 unit=V
